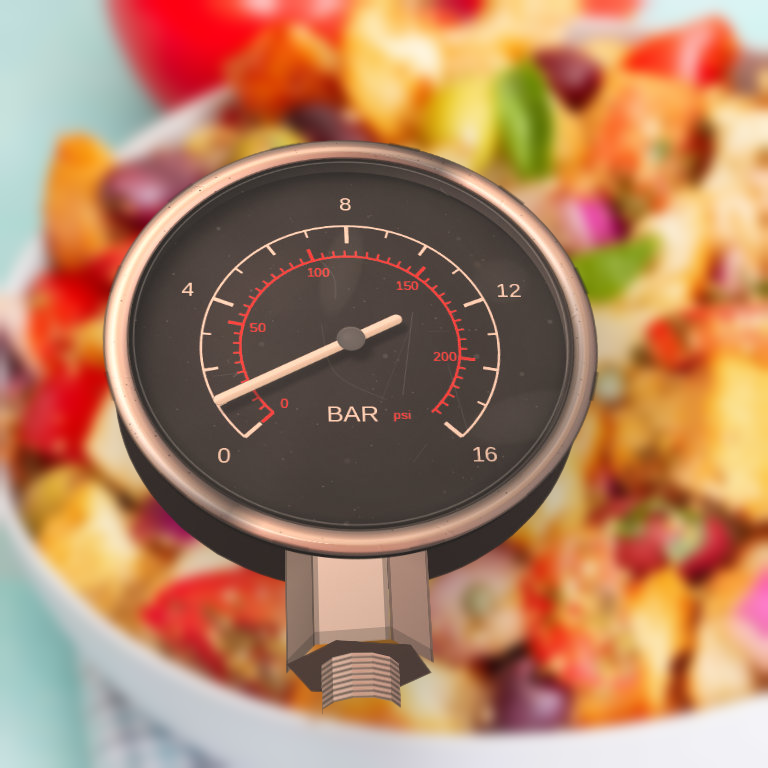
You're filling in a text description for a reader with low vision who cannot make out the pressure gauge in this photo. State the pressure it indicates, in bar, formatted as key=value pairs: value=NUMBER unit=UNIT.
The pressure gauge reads value=1 unit=bar
